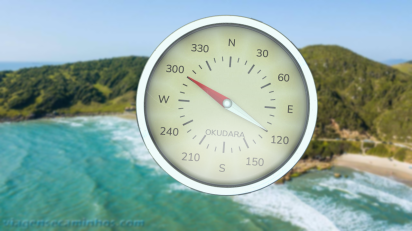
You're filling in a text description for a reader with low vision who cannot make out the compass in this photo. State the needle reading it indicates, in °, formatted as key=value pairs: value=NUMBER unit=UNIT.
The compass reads value=300 unit=°
